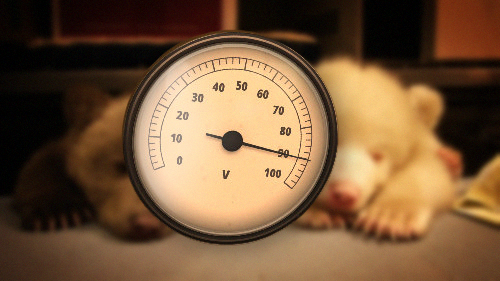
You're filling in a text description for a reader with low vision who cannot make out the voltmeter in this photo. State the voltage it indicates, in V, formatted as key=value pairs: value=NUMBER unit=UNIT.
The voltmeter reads value=90 unit=V
